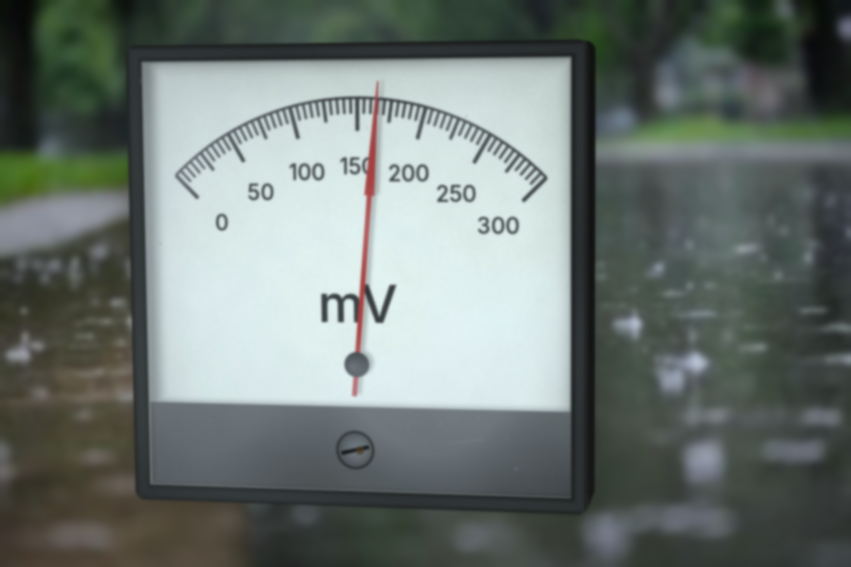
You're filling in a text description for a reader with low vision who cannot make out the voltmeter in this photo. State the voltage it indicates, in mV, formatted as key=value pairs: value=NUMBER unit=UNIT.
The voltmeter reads value=165 unit=mV
